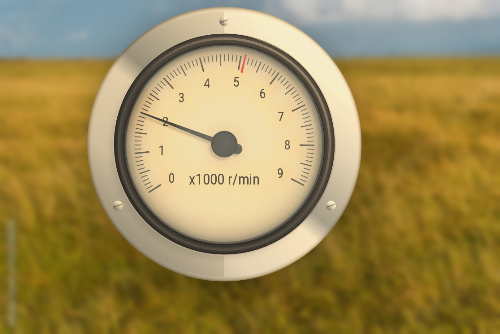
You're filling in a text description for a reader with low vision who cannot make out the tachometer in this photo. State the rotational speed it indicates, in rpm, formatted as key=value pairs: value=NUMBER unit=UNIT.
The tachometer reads value=2000 unit=rpm
